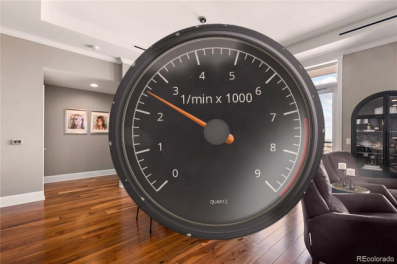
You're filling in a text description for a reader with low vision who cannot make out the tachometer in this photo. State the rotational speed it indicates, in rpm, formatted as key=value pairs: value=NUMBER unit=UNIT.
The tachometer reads value=2500 unit=rpm
